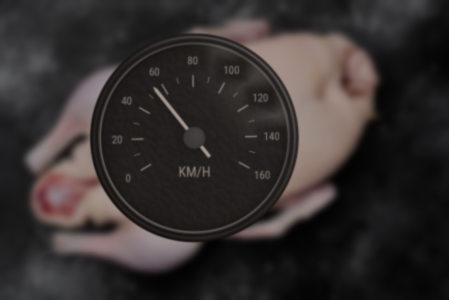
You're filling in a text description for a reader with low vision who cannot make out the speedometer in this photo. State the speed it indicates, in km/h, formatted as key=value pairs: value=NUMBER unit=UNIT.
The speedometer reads value=55 unit=km/h
